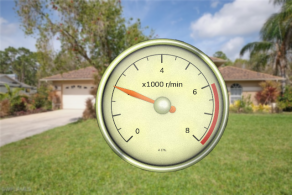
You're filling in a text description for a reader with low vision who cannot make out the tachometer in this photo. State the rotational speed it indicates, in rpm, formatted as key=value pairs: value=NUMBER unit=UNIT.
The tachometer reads value=2000 unit=rpm
